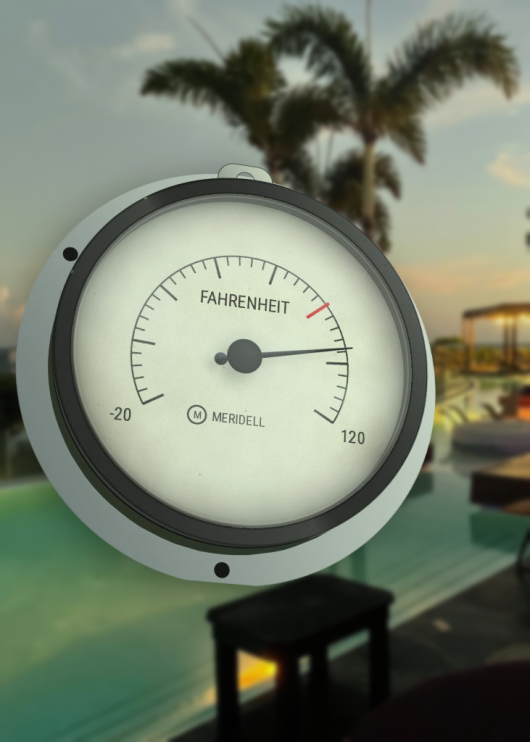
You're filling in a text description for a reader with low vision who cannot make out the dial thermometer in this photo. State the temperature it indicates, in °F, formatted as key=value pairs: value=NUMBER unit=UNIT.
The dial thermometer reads value=96 unit=°F
